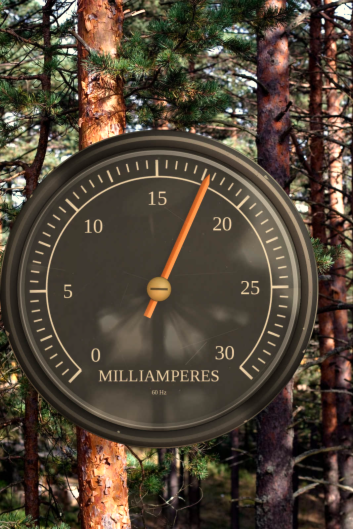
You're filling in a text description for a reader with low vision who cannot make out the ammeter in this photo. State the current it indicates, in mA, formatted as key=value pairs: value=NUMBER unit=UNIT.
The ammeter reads value=17.75 unit=mA
